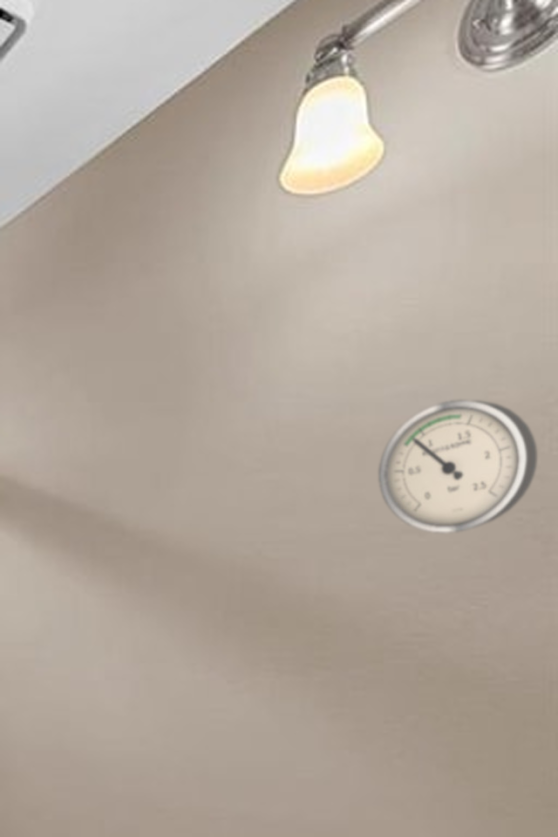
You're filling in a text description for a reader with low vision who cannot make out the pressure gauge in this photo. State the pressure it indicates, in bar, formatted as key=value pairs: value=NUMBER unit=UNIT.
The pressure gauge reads value=0.9 unit=bar
